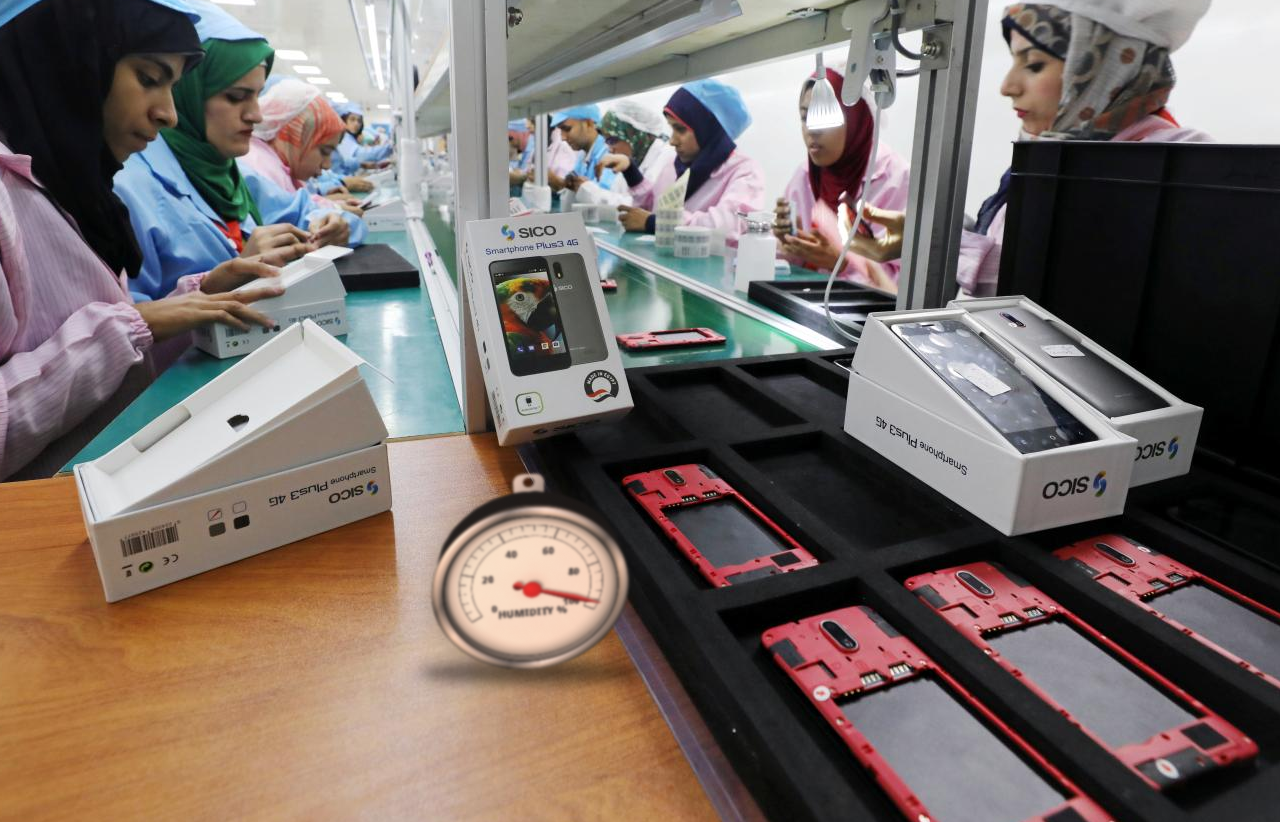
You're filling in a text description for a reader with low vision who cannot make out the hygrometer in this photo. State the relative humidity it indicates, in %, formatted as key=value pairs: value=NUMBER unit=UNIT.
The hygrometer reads value=96 unit=%
